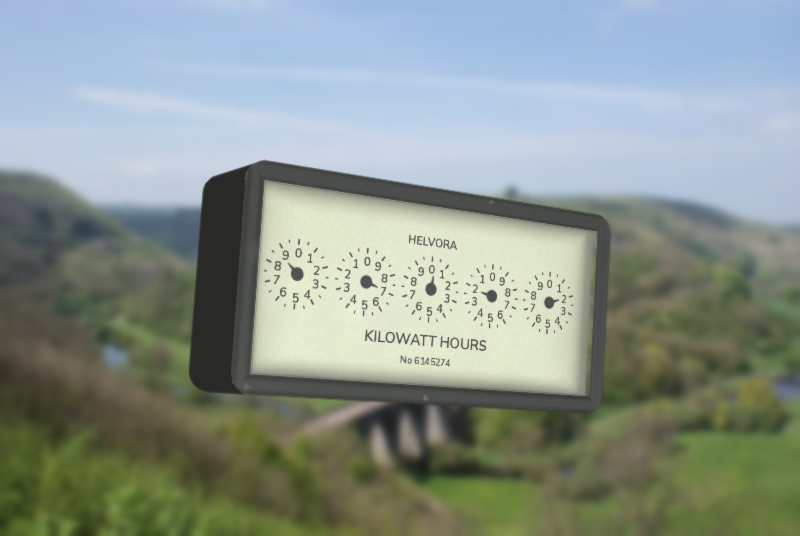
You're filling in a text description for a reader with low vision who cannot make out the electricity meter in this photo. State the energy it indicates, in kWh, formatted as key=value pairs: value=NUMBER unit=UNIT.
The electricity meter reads value=87022 unit=kWh
